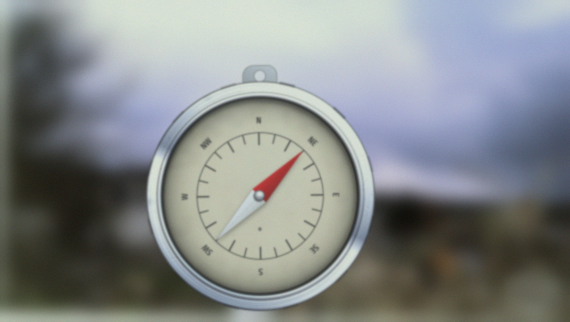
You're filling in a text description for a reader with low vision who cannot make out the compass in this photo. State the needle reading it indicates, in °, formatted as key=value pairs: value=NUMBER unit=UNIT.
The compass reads value=45 unit=°
